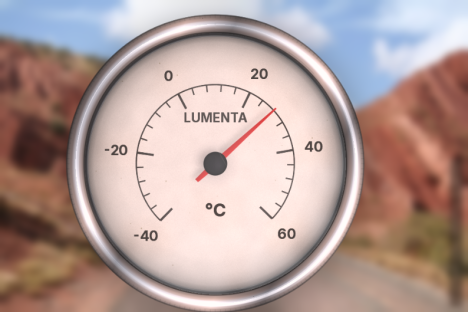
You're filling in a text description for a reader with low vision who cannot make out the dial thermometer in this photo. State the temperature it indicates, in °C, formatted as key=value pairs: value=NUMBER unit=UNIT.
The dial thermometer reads value=28 unit=°C
